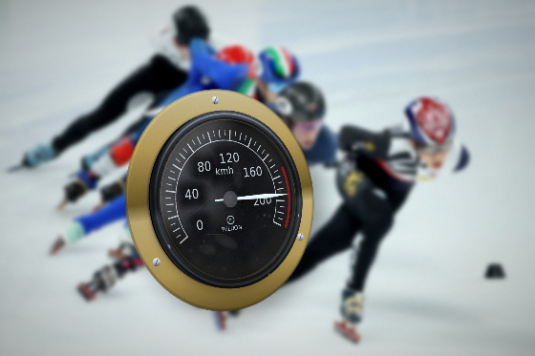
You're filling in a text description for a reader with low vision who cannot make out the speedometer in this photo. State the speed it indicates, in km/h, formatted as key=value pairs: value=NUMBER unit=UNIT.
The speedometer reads value=195 unit=km/h
